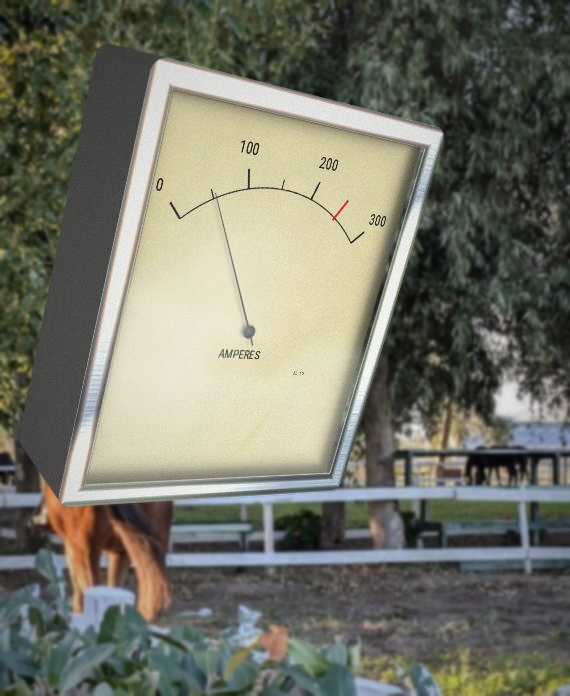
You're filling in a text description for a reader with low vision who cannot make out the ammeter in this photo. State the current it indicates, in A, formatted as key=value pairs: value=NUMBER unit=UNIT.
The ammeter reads value=50 unit=A
